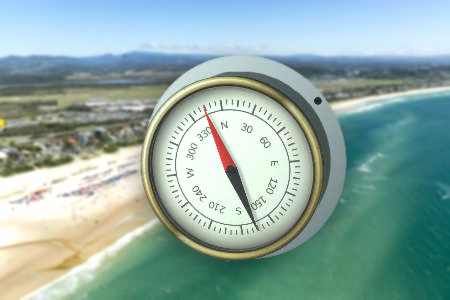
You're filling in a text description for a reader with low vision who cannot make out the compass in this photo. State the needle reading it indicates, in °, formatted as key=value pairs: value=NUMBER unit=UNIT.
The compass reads value=345 unit=°
